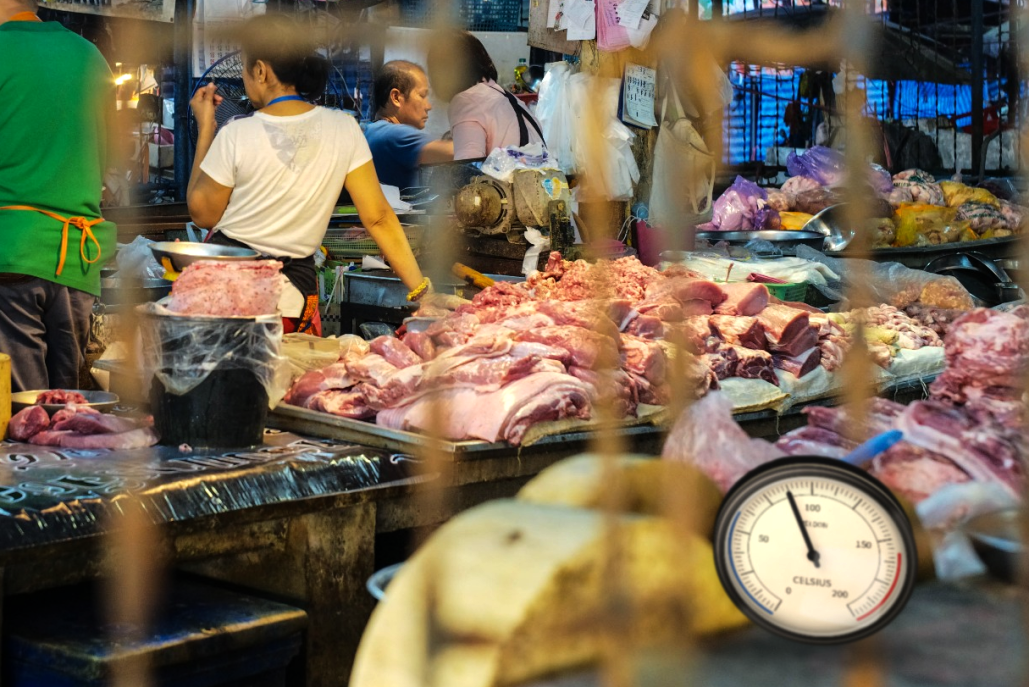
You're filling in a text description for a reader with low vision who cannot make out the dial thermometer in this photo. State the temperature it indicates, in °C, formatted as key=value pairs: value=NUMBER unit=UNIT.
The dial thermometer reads value=87.5 unit=°C
